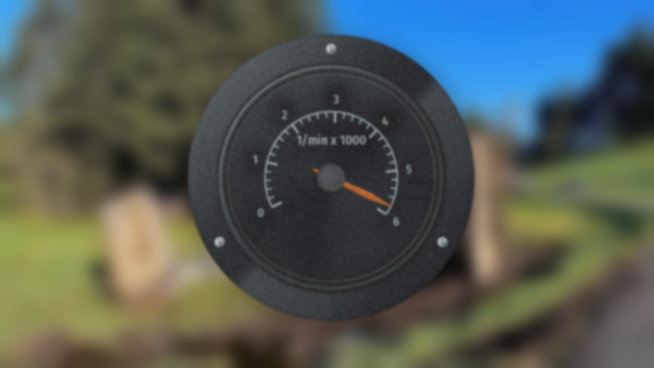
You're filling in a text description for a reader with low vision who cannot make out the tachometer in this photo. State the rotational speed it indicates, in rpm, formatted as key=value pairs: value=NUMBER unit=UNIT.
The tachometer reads value=5800 unit=rpm
